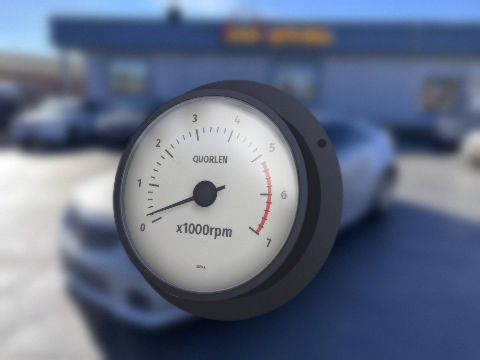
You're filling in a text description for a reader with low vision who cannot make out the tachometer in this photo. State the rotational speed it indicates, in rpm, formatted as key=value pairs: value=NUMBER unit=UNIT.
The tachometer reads value=200 unit=rpm
